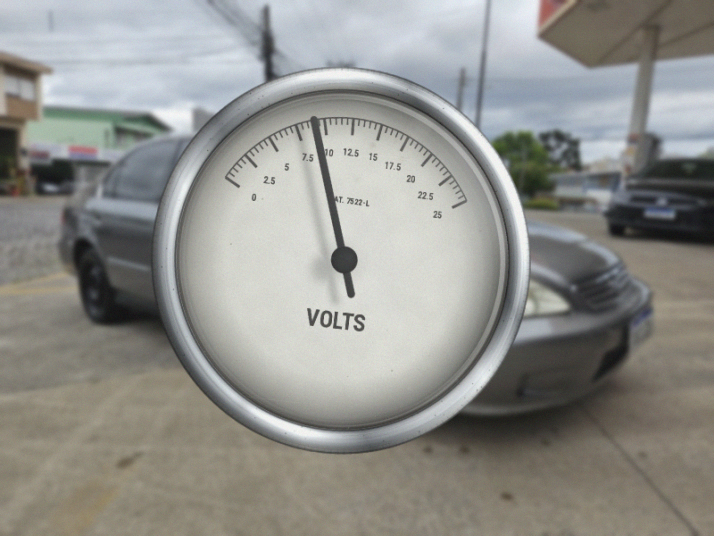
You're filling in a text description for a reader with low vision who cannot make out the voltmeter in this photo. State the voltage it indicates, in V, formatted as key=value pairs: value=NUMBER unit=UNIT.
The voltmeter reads value=9 unit=V
